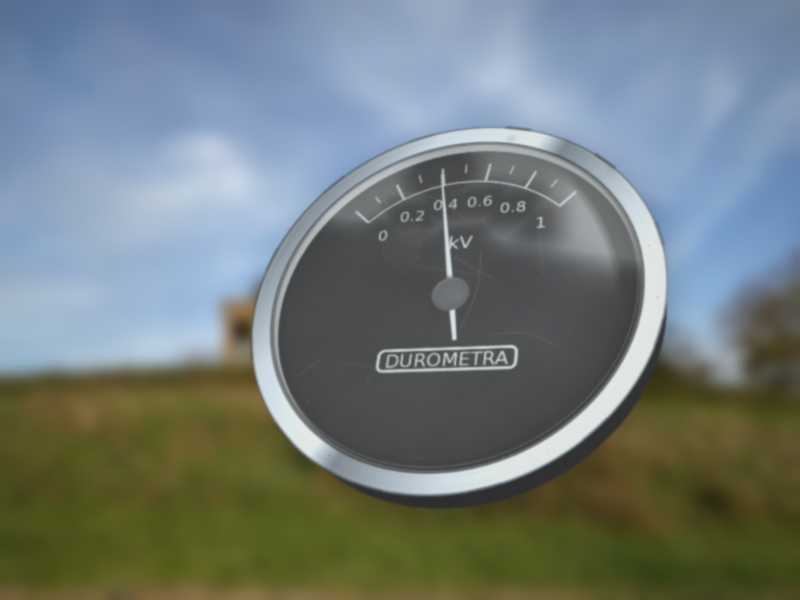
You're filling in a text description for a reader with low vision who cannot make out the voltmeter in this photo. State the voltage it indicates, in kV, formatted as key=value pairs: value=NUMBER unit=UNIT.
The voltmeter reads value=0.4 unit=kV
